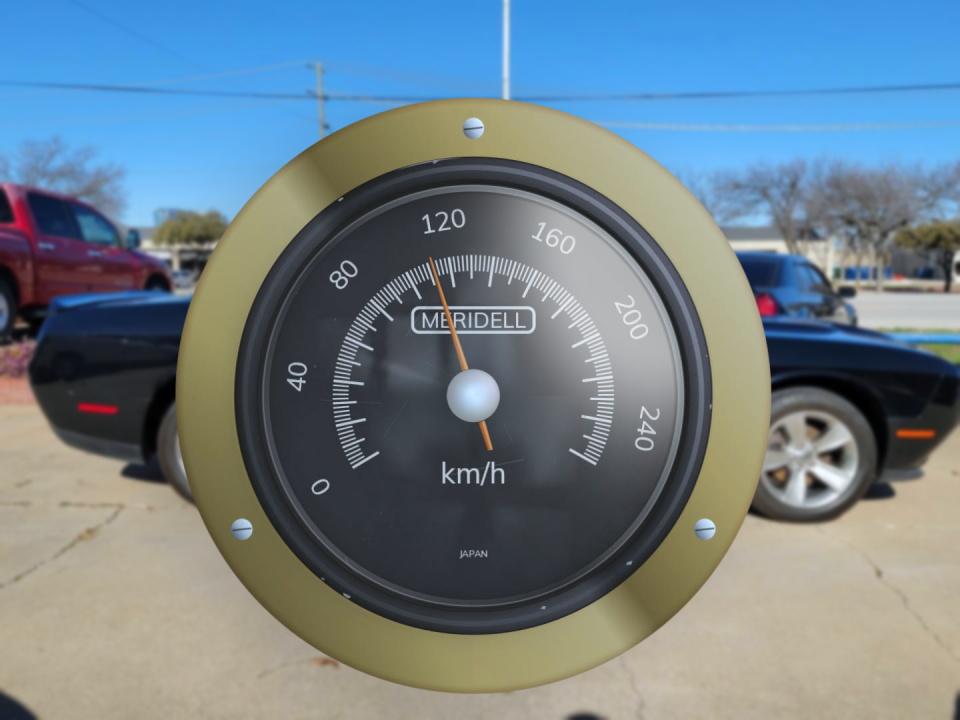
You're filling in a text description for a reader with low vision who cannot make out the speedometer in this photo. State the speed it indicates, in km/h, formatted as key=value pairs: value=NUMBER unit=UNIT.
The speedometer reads value=112 unit=km/h
